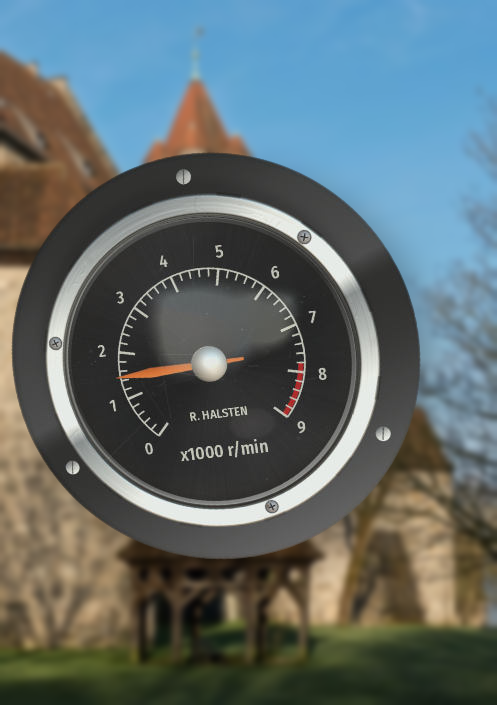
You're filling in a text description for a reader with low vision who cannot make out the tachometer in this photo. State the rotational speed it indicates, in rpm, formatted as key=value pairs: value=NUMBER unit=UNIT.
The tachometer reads value=1500 unit=rpm
